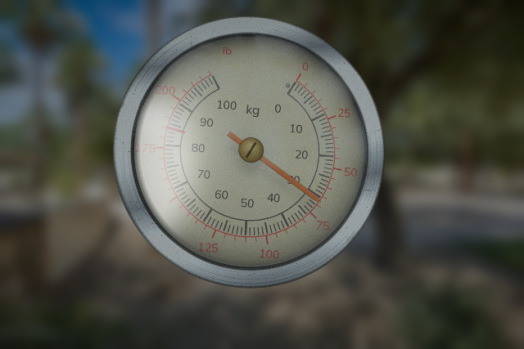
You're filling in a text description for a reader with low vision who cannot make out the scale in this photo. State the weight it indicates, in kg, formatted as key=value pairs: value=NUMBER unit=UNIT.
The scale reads value=31 unit=kg
